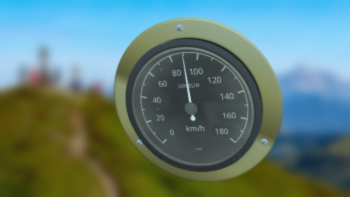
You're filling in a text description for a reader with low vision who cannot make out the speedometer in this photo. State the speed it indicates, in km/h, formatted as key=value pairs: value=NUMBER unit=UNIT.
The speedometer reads value=90 unit=km/h
